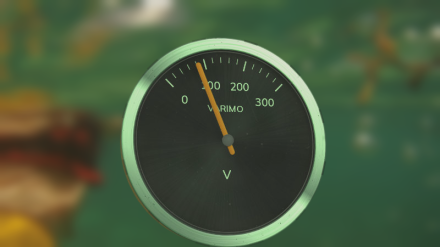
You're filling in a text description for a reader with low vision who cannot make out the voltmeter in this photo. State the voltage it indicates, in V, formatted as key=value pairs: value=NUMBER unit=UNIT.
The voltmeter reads value=80 unit=V
